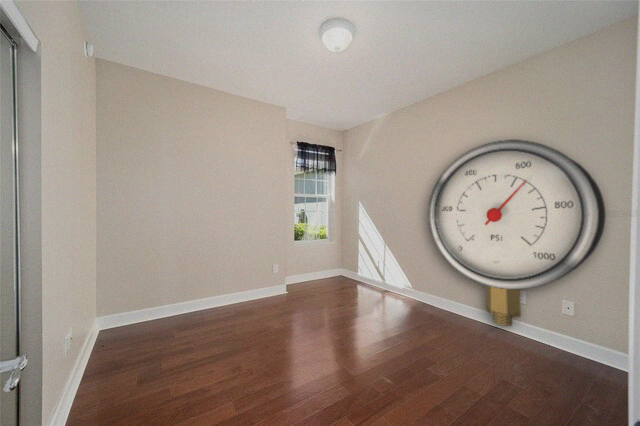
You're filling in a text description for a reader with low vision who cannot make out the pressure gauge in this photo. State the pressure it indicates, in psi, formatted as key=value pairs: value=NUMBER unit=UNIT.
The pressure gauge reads value=650 unit=psi
